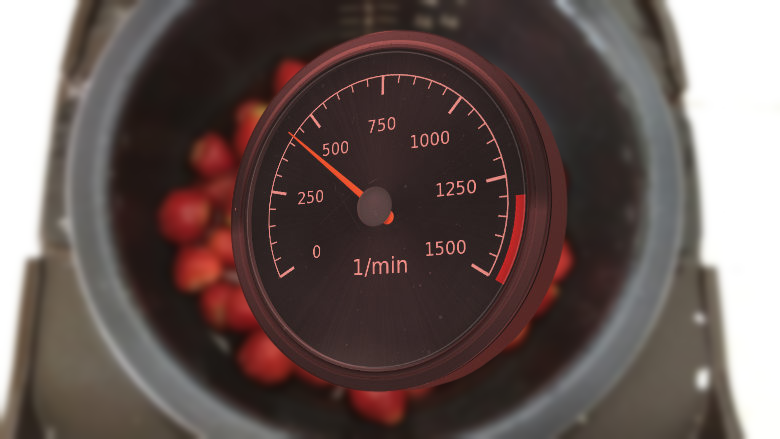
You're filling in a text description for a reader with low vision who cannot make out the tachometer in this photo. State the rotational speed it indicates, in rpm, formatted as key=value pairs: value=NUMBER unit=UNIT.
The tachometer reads value=425 unit=rpm
